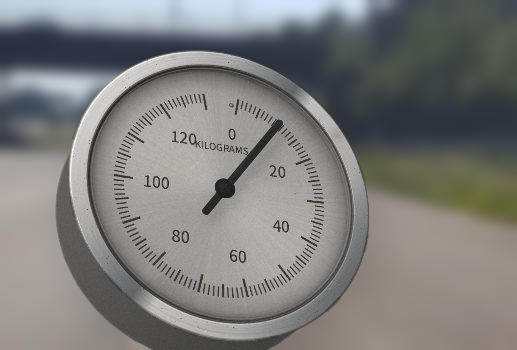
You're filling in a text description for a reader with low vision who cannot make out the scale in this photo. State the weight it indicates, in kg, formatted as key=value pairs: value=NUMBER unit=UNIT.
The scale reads value=10 unit=kg
